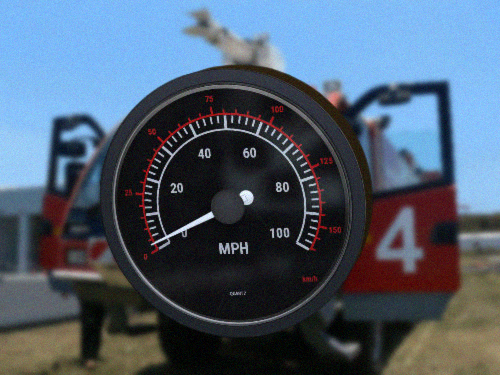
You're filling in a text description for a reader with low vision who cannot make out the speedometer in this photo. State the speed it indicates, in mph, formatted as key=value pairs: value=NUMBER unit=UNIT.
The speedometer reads value=2 unit=mph
